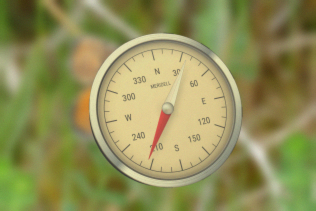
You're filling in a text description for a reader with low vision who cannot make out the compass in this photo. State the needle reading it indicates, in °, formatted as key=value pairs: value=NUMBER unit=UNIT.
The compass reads value=215 unit=°
